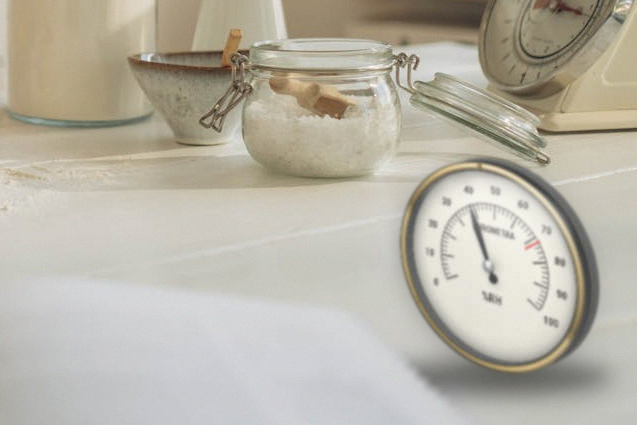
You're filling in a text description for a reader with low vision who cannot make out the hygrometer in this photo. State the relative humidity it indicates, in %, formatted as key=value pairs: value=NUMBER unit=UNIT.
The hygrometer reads value=40 unit=%
